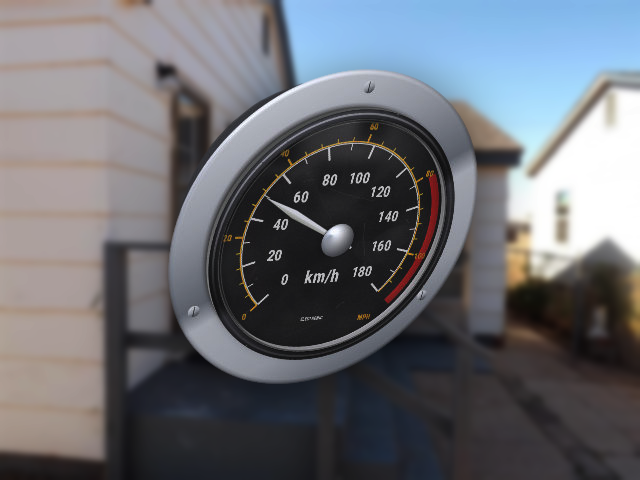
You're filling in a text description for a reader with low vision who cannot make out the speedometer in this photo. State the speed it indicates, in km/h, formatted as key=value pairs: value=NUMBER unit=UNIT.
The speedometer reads value=50 unit=km/h
